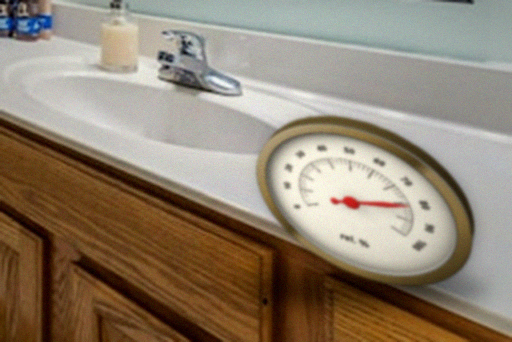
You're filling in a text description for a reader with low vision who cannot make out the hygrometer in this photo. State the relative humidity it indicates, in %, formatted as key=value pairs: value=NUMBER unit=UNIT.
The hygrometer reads value=80 unit=%
